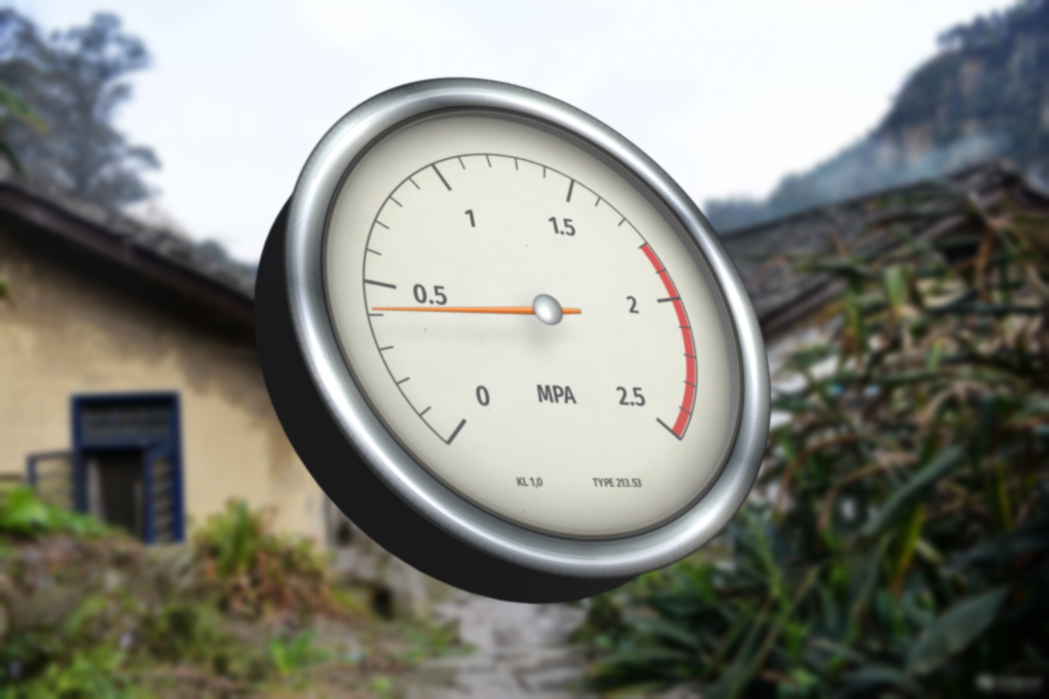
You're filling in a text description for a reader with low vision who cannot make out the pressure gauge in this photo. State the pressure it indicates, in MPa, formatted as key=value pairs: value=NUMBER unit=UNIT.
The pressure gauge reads value=0.4 unit=MPa
